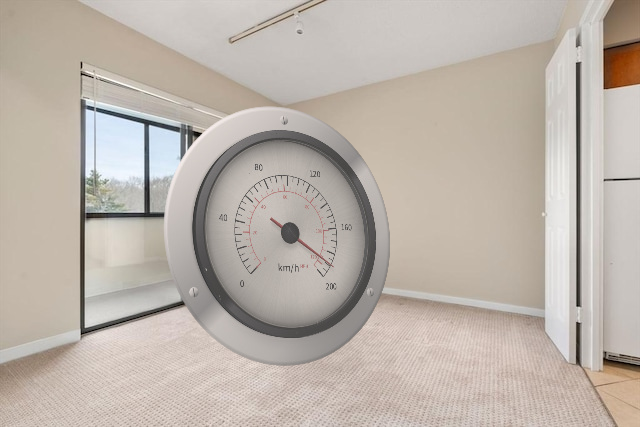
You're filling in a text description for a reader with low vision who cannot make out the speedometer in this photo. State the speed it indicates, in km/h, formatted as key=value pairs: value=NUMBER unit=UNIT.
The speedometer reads value=190 unit=km/h
